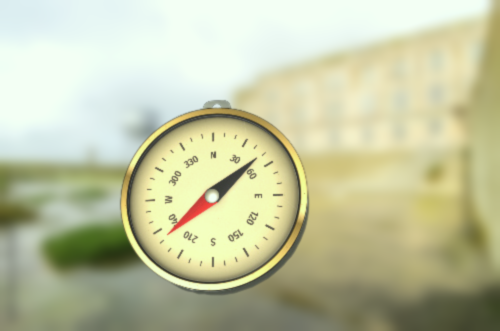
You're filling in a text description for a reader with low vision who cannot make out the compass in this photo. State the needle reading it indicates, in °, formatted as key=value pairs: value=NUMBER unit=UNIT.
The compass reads value=230 unit=°
